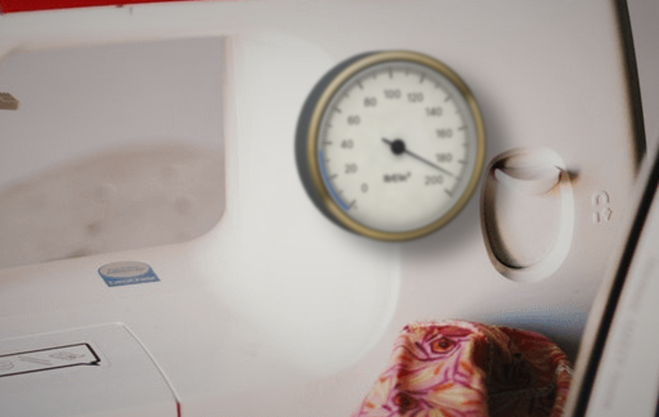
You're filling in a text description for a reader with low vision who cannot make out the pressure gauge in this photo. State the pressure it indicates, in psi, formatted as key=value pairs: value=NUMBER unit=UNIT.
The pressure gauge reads value=190 unit=psi
